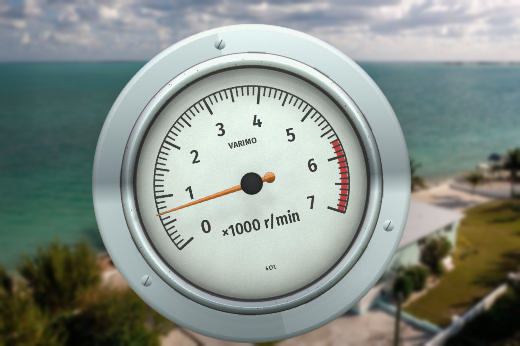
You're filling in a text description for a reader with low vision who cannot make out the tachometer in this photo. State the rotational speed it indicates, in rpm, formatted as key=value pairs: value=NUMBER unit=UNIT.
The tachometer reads value=700 unit=rpm
